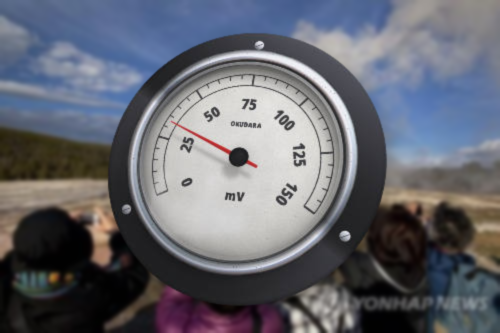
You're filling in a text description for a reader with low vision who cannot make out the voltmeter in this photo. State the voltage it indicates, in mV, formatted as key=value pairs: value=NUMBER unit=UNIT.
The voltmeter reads value=32.5 unit=mV
